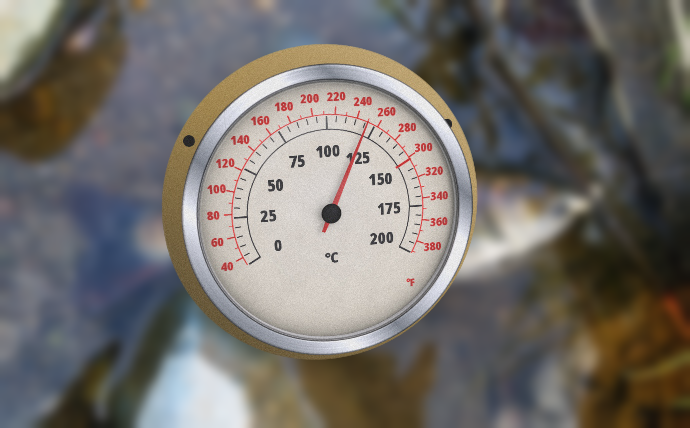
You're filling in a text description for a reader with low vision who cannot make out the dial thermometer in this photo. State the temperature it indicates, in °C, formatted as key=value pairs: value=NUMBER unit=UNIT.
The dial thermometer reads value=120 unit=°C
